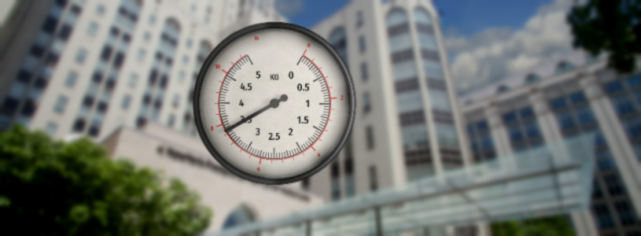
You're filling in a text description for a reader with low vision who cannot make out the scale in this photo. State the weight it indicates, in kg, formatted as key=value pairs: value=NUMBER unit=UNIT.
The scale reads value=3.5 unit=kg
